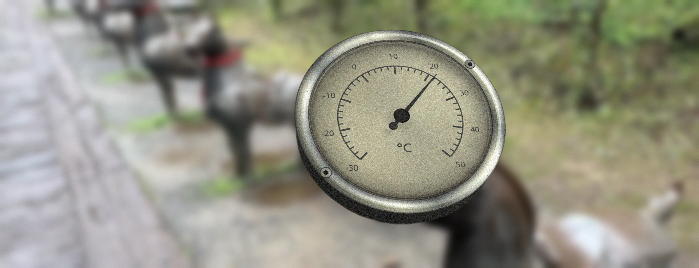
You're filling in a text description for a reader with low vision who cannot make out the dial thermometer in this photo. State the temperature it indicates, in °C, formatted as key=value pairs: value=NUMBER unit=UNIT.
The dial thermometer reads value=22 unit=°C
